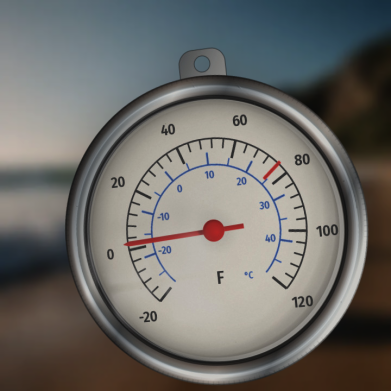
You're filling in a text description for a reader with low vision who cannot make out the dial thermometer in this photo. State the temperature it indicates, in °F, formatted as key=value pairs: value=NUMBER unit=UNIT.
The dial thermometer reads value=2 unit=°F
